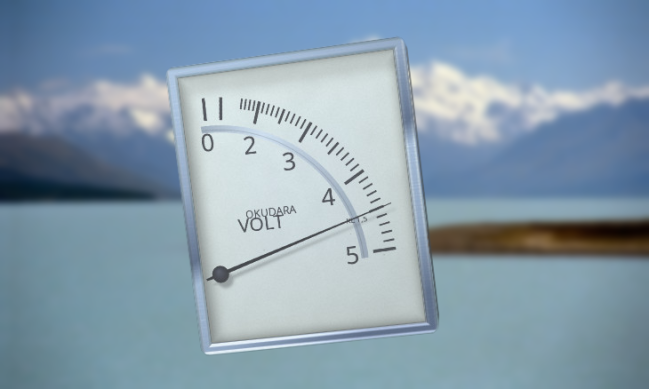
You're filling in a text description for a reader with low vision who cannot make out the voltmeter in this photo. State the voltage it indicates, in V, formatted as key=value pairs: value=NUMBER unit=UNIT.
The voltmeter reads value=4.5 unit=V
